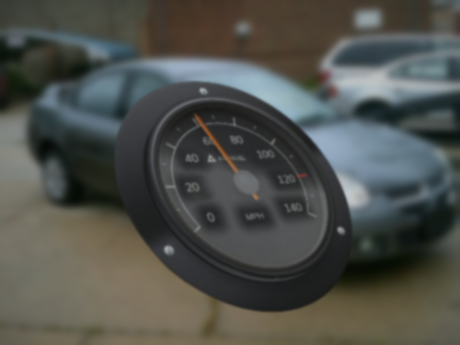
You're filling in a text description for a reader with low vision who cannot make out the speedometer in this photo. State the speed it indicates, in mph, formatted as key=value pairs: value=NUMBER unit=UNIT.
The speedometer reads value=60 unit=mph
